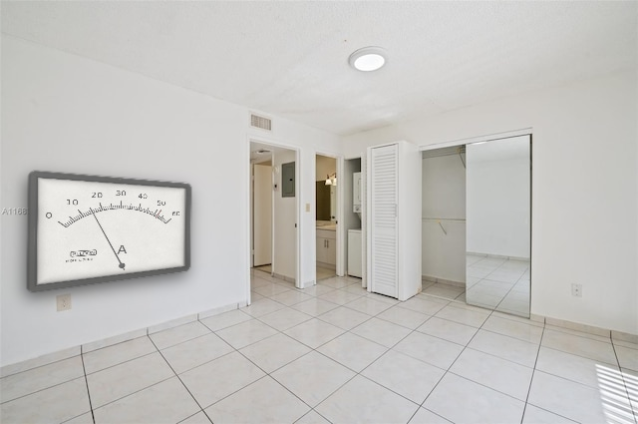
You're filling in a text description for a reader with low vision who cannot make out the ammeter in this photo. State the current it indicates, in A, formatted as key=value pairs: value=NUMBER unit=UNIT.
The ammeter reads value=15 unit=A
